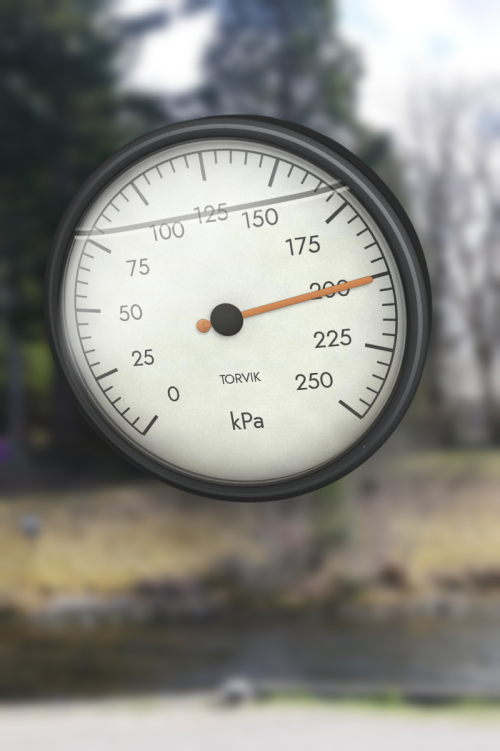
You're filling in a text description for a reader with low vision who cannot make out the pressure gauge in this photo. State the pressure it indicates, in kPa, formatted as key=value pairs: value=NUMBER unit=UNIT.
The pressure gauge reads value=200 unit=kPa
